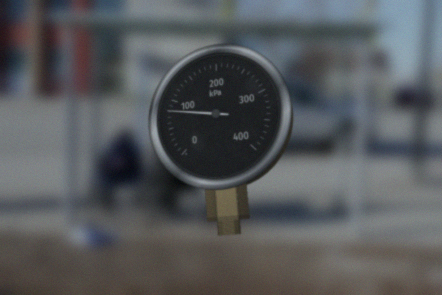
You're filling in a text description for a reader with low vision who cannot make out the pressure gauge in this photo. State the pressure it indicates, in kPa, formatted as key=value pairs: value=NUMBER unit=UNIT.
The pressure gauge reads value=80 unit=kPa
